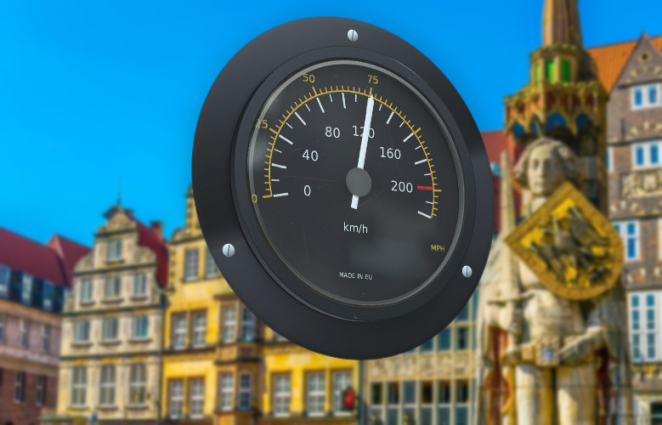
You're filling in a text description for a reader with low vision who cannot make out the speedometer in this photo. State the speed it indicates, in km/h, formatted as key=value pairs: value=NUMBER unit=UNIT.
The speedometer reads value=120 unit=km/h
